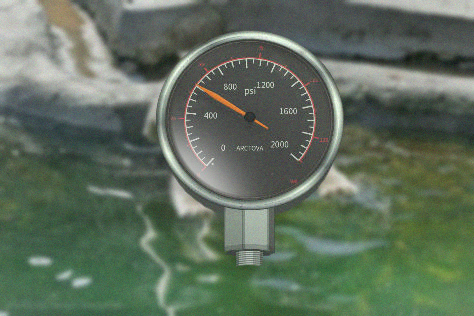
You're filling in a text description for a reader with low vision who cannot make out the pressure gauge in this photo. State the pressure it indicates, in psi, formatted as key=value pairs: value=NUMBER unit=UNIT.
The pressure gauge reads value=600 unit=psi
